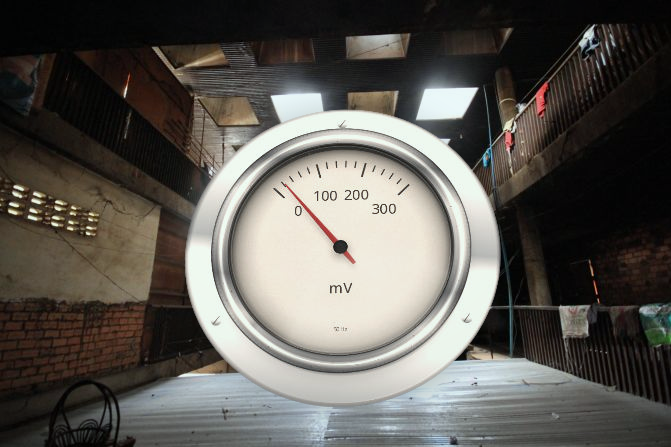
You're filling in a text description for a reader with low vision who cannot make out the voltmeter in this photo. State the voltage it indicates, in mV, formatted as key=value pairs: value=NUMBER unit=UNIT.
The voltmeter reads value=20 unit=mV
